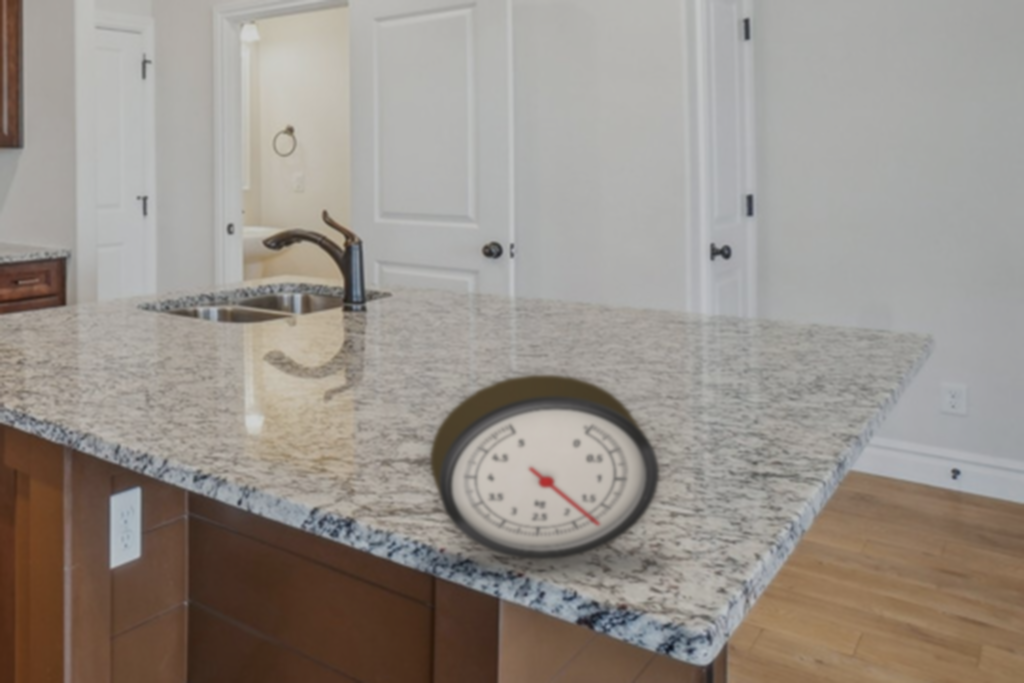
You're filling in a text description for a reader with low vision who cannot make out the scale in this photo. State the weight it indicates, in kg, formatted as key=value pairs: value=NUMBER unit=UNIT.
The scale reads value=1.75 unit=kg
